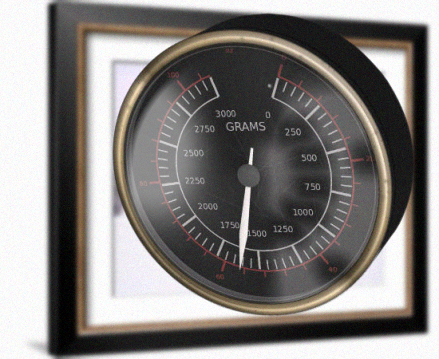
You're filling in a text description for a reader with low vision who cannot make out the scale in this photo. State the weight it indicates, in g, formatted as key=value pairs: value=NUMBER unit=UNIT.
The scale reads value=1600 unit=g
